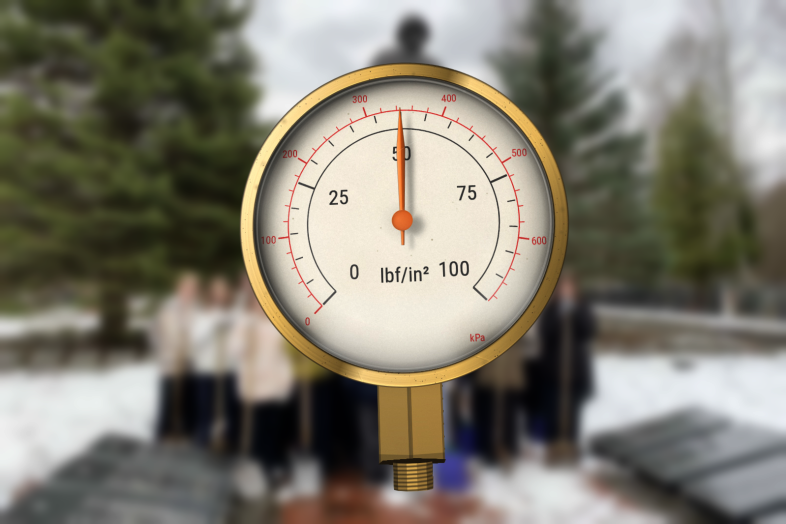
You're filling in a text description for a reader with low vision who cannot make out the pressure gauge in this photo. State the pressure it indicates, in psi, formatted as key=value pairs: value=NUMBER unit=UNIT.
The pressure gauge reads value=50 unit=psi
